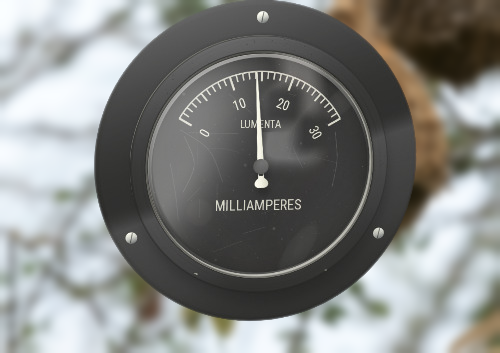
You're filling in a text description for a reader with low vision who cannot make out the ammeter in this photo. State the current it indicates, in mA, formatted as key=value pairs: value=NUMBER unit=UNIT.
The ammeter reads value=14 unit=mA
